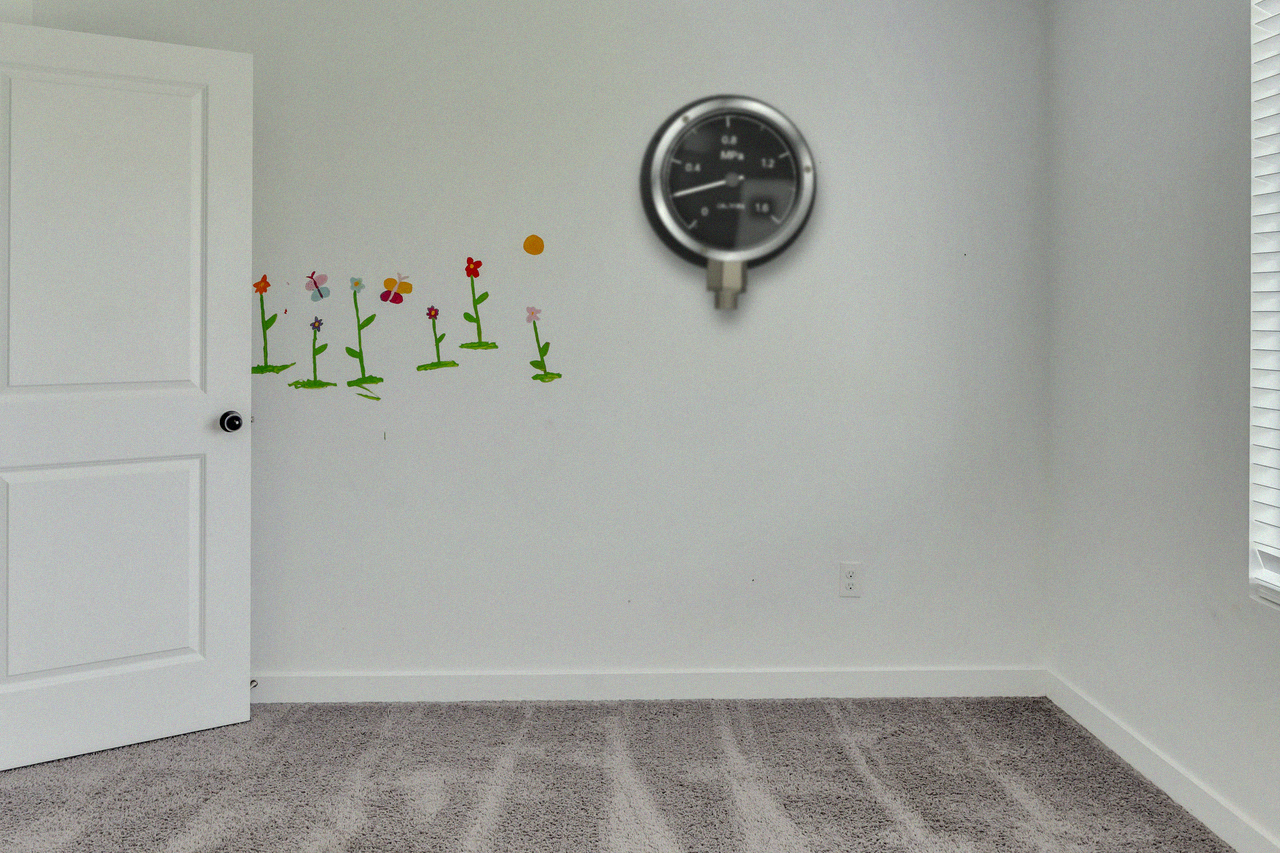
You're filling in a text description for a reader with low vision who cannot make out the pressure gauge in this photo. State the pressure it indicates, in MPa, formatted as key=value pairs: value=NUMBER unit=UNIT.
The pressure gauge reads value=0.2 unit=MPa
